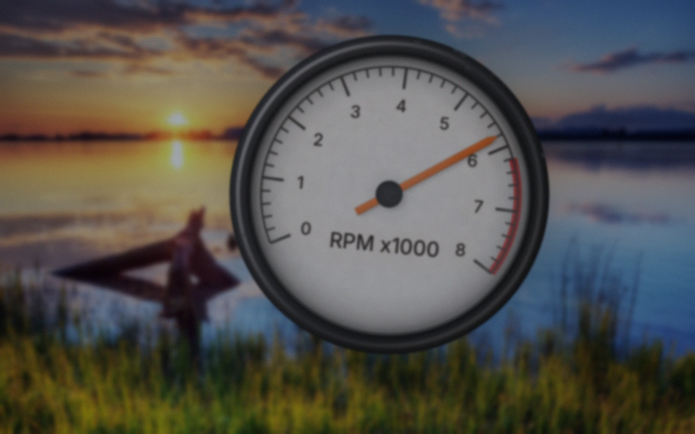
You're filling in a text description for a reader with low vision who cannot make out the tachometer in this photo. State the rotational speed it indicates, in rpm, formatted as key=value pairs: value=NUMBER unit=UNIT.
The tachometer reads value=5800 unit=rpm
